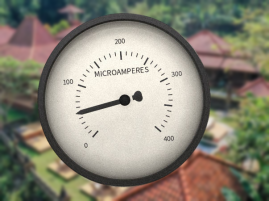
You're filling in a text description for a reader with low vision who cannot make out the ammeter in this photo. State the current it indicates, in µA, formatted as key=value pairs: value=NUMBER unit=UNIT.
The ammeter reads value=50 unit=µA
